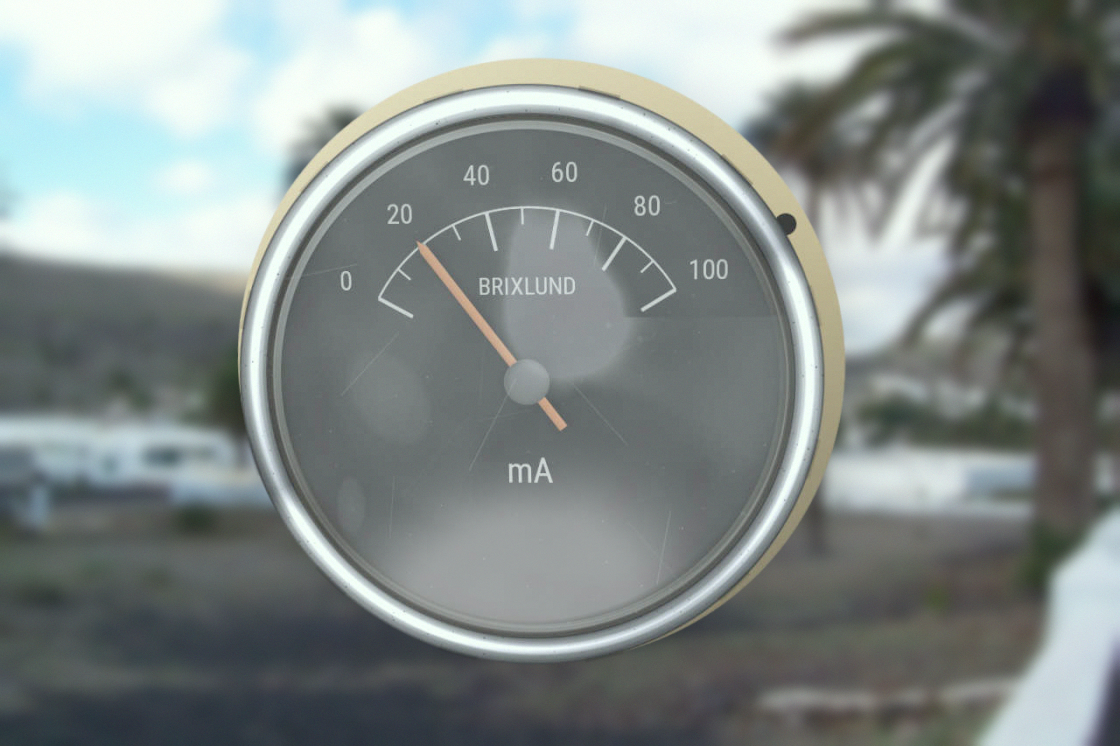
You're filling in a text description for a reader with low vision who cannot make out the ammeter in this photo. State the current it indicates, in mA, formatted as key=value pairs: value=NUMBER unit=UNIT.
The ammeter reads value=20 unit=mA
